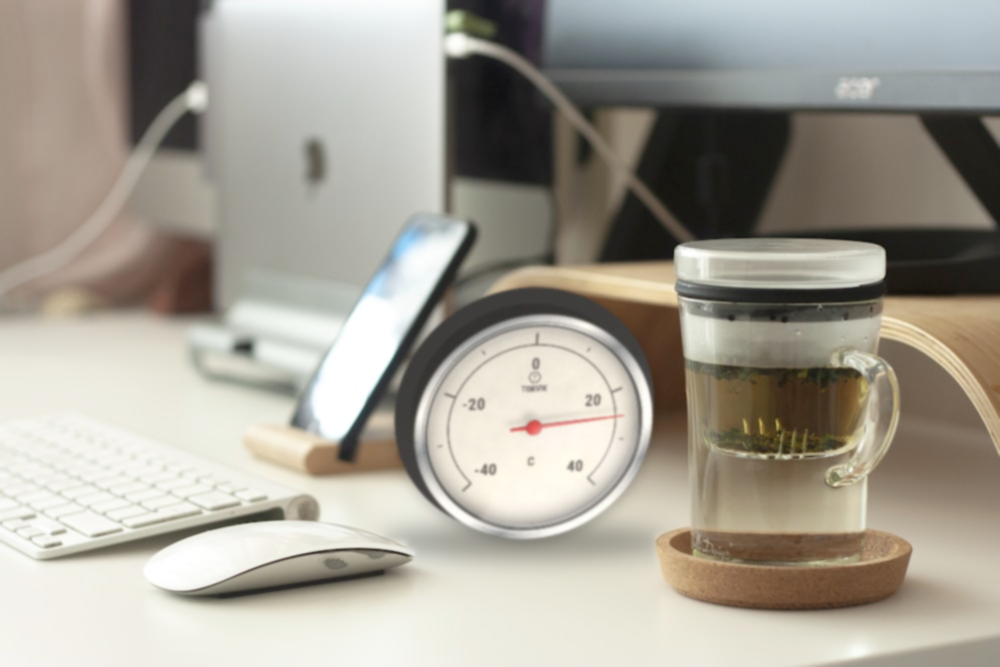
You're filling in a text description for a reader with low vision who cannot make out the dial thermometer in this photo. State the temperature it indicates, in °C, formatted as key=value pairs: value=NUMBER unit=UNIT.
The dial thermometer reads value=25 unit=°C
